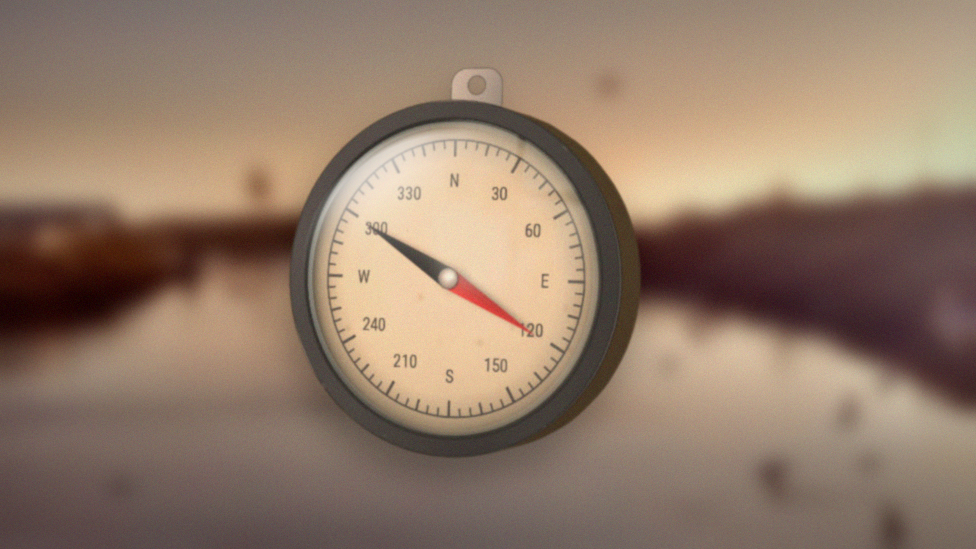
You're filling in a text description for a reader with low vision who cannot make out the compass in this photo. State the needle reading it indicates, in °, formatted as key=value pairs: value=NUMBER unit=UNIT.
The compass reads value=120 unit=°
